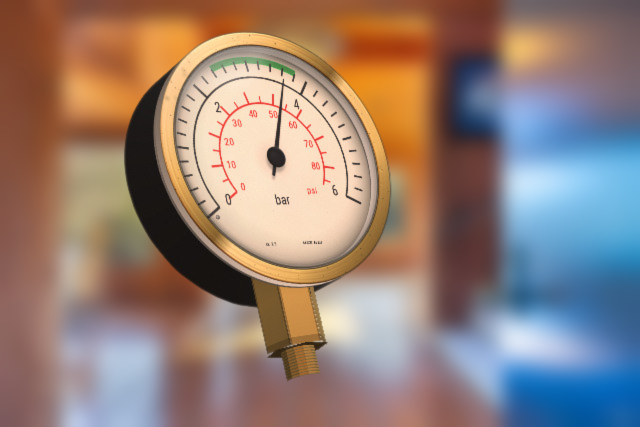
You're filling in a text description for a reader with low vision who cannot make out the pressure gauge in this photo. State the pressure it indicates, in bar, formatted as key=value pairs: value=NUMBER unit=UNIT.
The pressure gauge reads value=3.6 unit=bar
